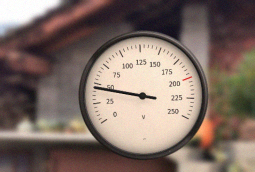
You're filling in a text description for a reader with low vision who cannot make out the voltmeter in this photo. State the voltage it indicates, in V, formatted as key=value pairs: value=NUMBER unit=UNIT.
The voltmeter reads value=45 unit=V
